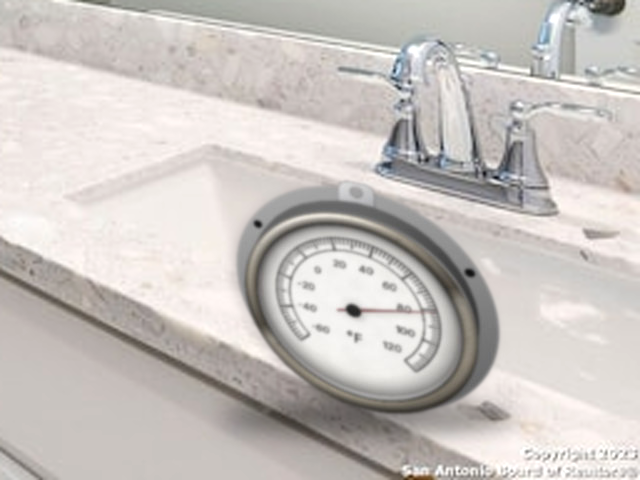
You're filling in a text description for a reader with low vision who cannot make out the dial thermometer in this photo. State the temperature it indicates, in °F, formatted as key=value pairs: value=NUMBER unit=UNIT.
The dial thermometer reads value=80 unit=°F
